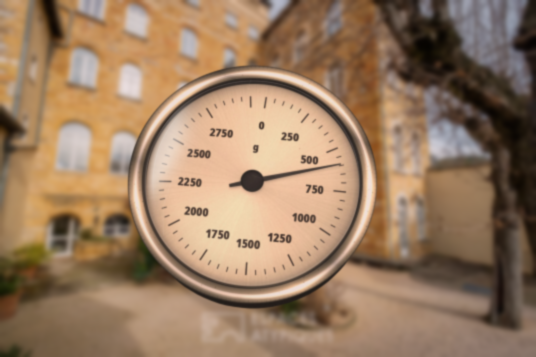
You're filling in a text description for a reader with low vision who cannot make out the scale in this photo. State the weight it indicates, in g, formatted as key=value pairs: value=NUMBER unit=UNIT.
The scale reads value=600 unit=g
